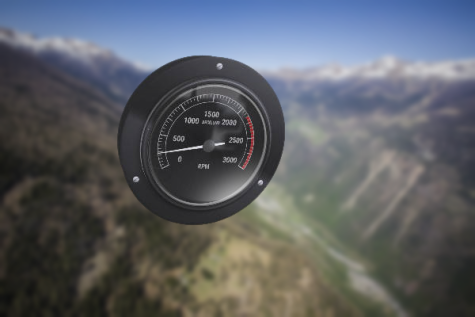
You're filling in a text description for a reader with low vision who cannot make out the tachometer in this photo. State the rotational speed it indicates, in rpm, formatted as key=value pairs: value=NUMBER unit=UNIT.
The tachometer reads value=250 unit=rpm
